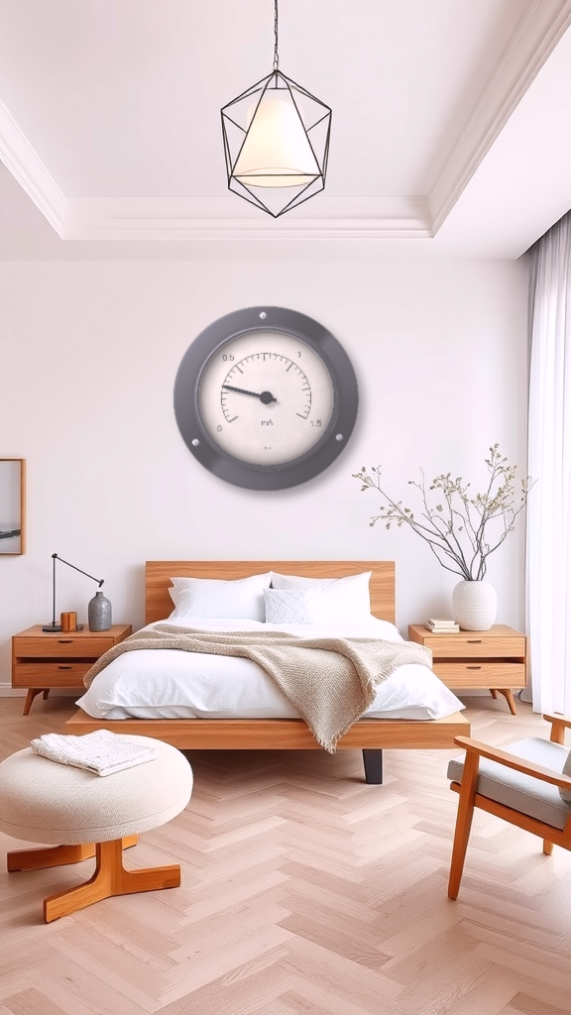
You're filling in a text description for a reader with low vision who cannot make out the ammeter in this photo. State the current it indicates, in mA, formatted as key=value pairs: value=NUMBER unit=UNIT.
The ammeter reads value=0.3 unit=mA
